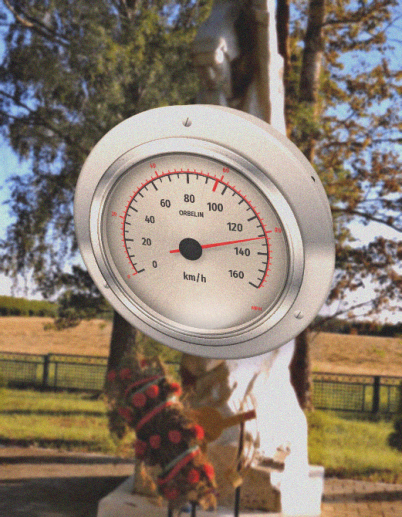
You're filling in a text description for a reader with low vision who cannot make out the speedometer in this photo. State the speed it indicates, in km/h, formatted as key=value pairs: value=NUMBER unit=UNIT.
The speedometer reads value=130 unit=km/h
